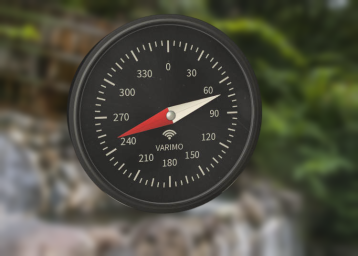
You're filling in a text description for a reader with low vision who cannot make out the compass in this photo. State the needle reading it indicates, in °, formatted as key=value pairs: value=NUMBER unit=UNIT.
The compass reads value=250 unit=°
